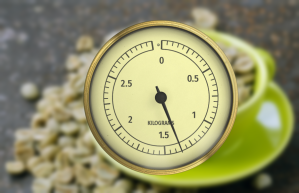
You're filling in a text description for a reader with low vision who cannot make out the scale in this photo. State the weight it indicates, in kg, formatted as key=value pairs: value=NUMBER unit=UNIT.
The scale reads value=1.35 unit=kg
